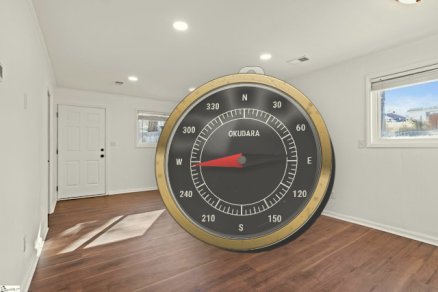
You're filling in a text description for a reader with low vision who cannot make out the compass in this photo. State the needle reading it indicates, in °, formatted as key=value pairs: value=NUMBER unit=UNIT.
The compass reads value=265 unit=°
